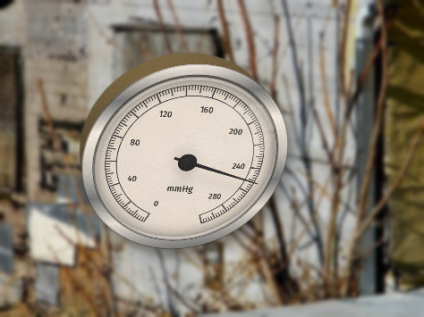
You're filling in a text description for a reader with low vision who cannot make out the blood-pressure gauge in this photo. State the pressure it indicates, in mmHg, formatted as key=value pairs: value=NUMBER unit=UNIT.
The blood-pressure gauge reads value=250 unit=mmHg
